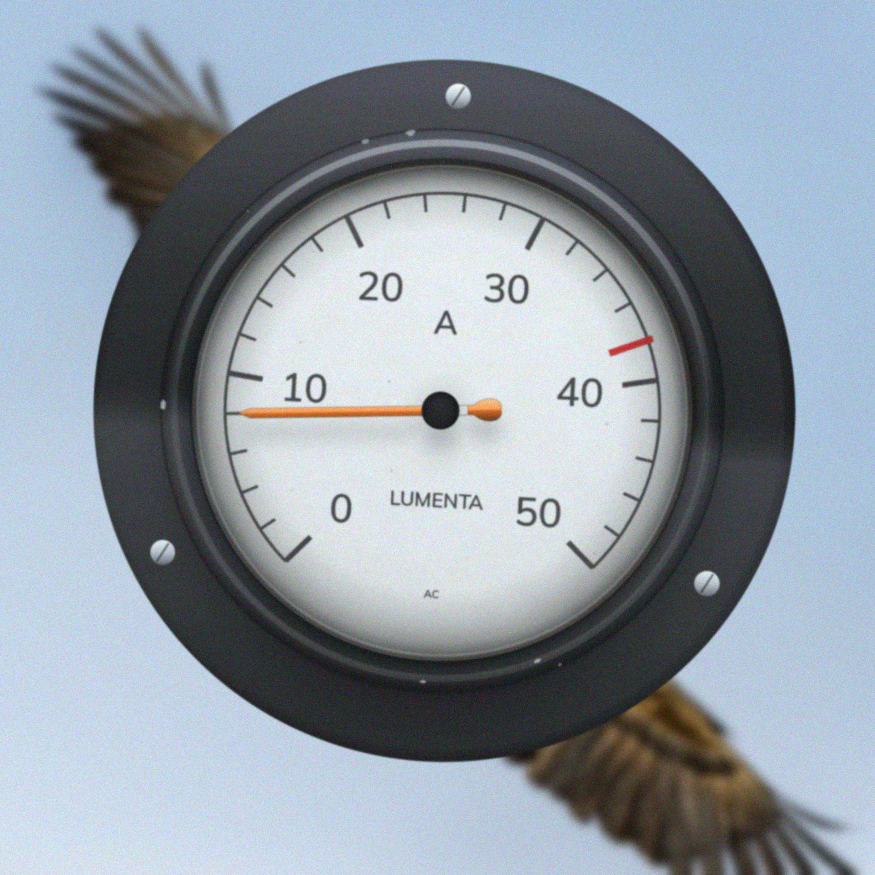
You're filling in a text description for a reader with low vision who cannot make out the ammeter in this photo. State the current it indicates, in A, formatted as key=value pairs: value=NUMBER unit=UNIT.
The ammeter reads value=8 unit=A
